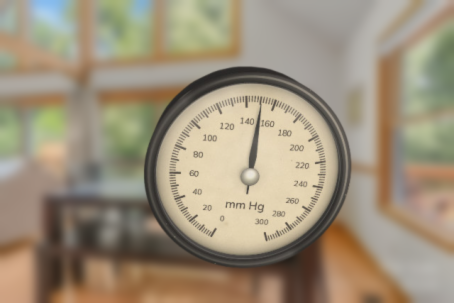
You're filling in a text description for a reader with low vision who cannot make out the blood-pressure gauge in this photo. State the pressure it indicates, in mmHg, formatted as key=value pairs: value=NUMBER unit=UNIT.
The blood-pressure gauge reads value=150 unit=mmHg
